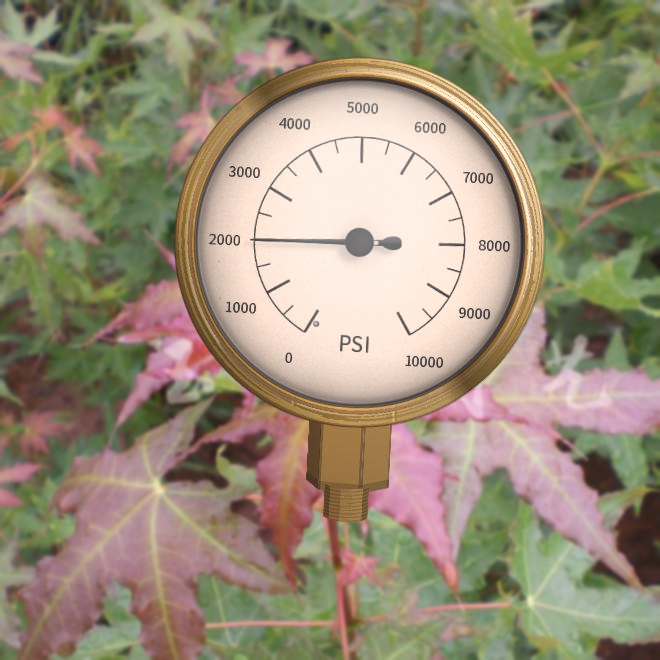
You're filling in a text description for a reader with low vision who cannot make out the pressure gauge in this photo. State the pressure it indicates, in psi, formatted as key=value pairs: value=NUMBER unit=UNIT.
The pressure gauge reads value=2000 unit=psi
